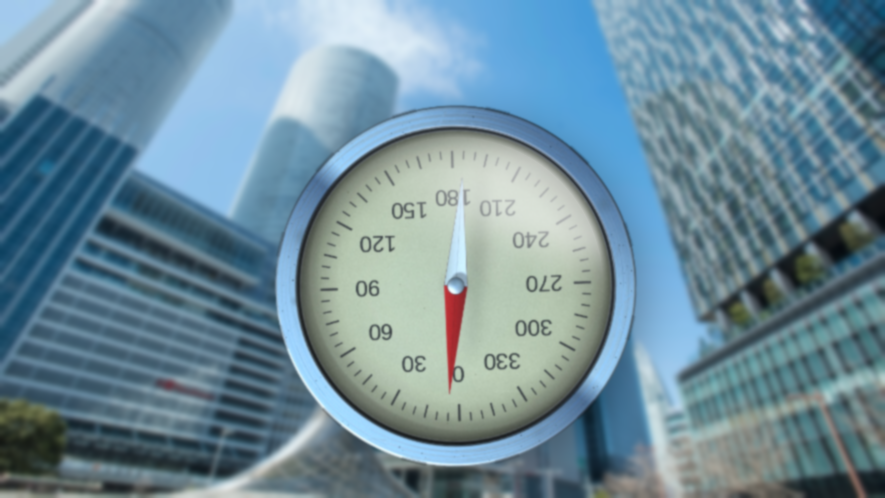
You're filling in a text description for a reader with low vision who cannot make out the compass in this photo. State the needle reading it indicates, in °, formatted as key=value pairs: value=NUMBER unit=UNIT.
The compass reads value=5 unit=°
